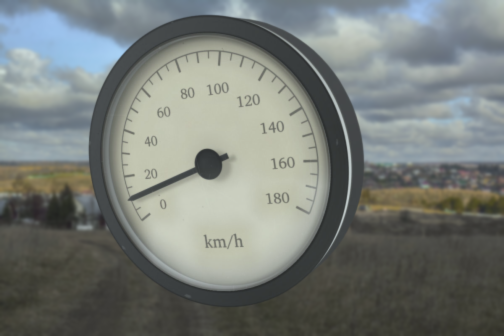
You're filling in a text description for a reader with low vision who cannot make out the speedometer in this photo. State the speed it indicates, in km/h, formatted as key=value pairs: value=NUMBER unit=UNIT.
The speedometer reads value=10 unit=km/h
